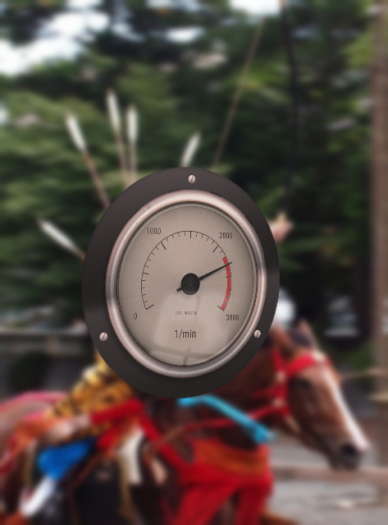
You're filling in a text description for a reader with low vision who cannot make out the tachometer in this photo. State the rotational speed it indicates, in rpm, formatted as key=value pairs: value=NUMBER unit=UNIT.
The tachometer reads value=2300 unit=rpm
